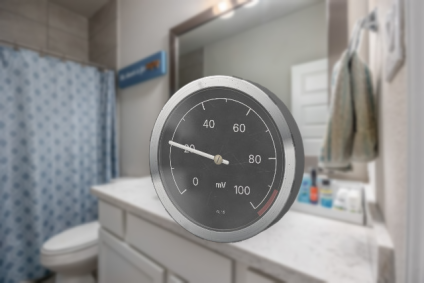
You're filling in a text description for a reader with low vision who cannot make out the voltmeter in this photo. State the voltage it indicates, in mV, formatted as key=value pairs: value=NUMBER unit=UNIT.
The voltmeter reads value=20 unit=mV
